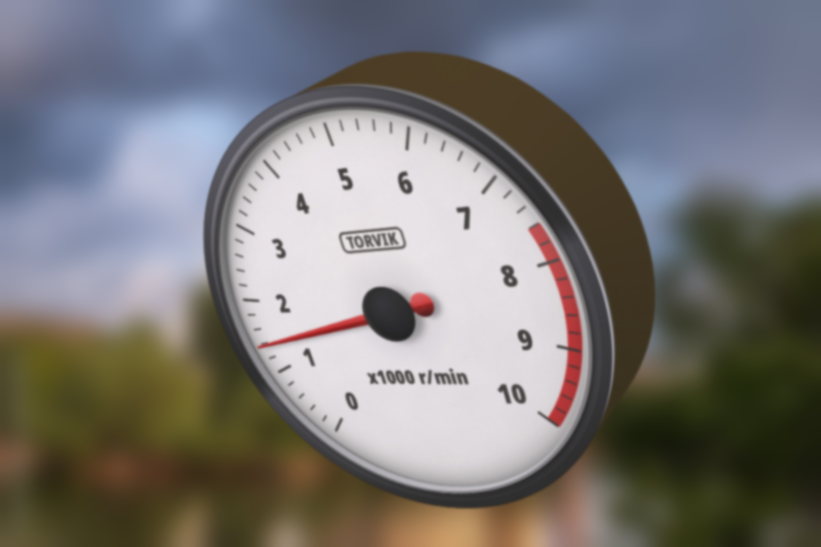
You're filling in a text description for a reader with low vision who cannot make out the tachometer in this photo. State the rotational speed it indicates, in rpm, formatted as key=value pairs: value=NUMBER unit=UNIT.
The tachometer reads value=1400 unit=rpm
